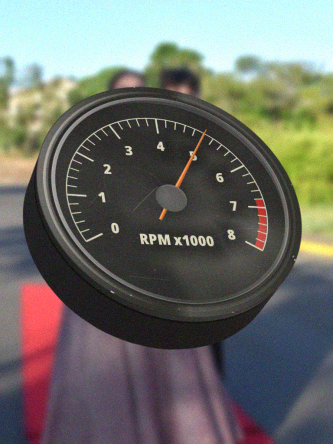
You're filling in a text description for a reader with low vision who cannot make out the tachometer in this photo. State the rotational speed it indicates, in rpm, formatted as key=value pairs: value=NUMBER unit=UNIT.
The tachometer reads value=5000 unit=rpm
